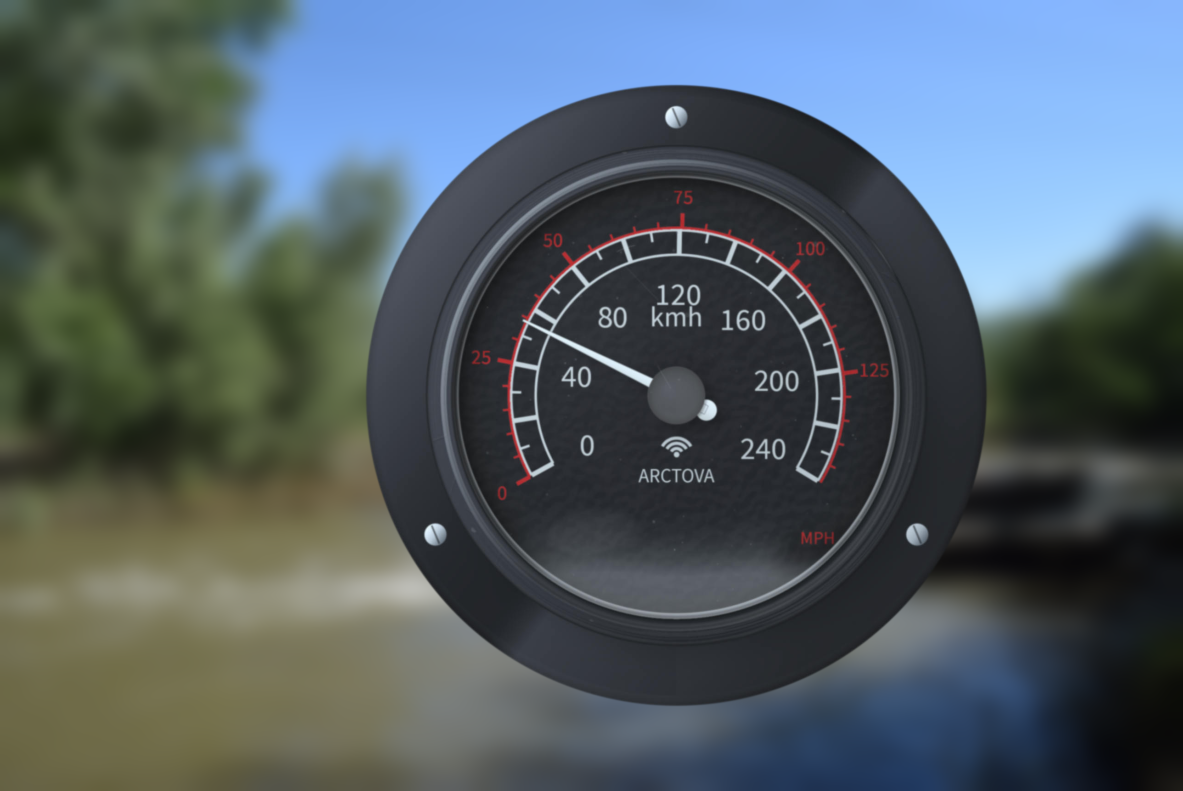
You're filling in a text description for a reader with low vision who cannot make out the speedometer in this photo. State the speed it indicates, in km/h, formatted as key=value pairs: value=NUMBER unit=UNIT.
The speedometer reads value=55 unit=km/h
